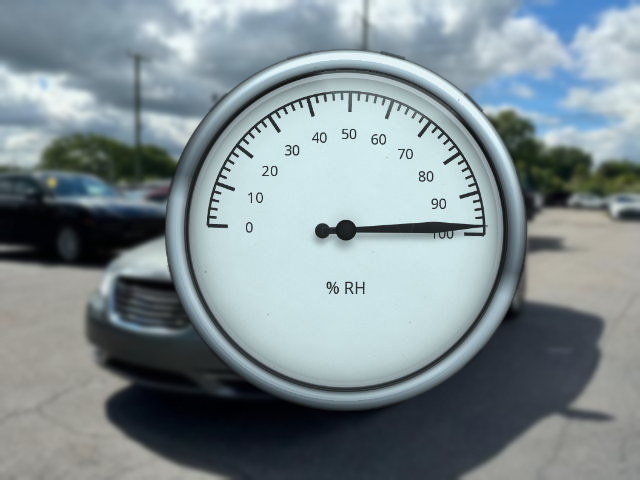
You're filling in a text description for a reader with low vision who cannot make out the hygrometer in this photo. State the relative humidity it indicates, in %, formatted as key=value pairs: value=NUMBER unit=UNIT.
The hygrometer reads value=98 unit=%
